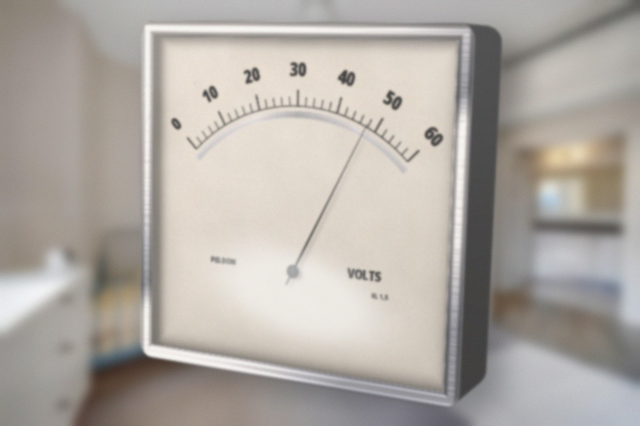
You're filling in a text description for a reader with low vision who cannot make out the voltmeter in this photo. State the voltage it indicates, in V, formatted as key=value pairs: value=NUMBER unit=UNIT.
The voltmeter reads value=48 unit=V
